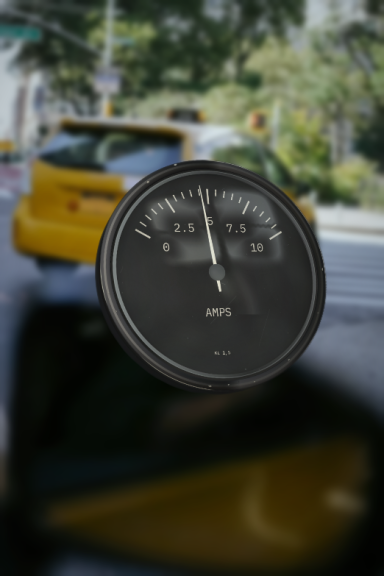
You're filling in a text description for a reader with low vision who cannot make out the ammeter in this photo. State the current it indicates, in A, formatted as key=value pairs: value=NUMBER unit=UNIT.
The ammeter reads value=4.5 unit=A
